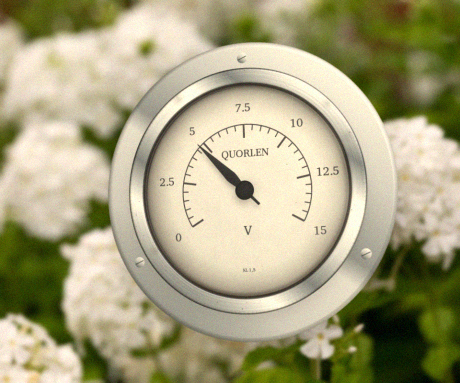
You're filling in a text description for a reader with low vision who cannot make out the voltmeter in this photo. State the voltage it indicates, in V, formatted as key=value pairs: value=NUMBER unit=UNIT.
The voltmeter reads value=4.75 unit=V
